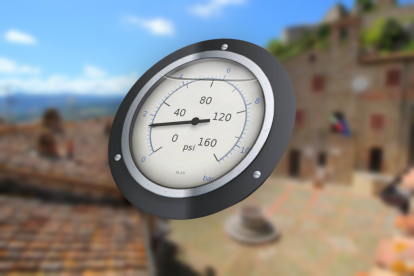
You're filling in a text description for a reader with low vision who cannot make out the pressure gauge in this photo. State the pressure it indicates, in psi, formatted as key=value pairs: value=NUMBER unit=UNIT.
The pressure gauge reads value=20 unit=psi
